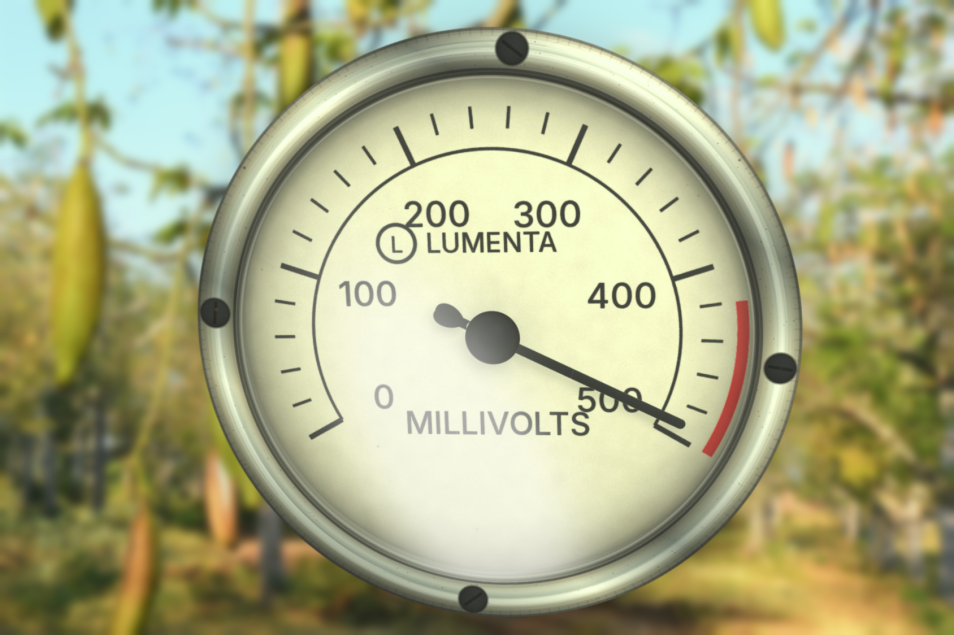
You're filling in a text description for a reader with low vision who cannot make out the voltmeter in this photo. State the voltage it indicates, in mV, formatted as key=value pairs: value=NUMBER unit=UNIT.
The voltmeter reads value=490 unit=mV
